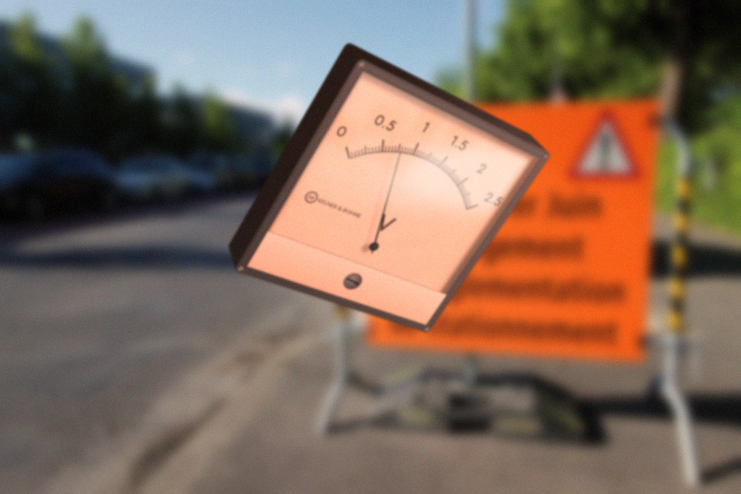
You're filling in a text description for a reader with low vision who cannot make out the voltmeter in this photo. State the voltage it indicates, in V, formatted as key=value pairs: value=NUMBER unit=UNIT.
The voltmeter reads value=0.75 unit=V
